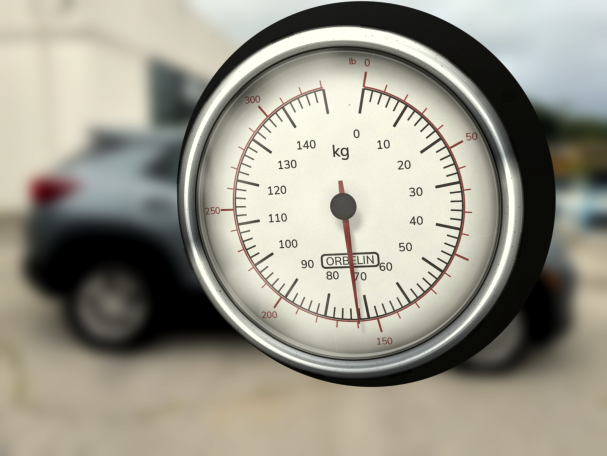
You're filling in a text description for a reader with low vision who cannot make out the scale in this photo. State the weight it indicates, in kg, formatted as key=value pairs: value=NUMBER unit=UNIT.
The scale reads value=72 unit=kg
